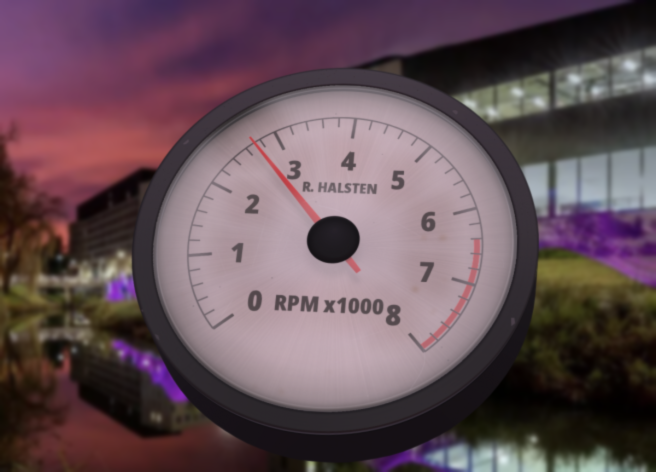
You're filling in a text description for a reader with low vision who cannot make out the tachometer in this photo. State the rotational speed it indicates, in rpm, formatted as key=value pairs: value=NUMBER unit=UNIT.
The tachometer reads value=2700 unit=rpm
